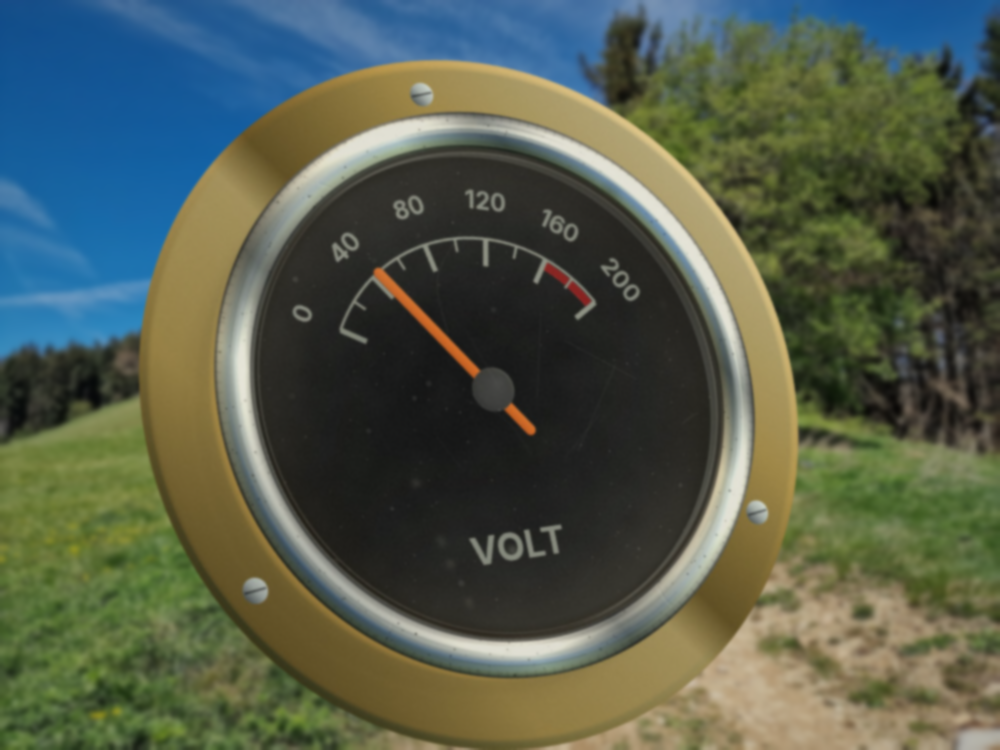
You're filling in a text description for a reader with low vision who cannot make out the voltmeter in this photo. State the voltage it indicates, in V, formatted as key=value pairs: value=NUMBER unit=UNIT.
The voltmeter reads value=40 unit=V
